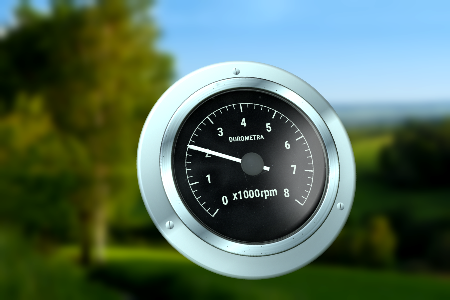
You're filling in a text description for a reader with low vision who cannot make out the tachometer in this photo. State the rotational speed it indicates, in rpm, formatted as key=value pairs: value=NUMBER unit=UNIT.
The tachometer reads value=2000 unit=rpm
